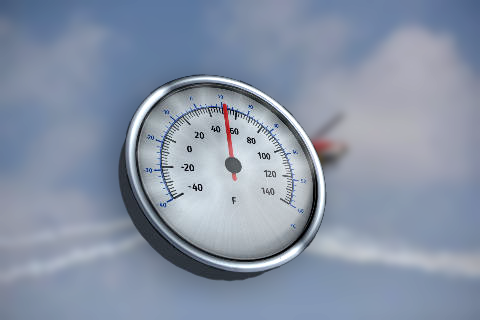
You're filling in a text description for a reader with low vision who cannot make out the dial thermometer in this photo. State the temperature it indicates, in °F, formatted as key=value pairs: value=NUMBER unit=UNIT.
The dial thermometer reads value=50 unit=°F
